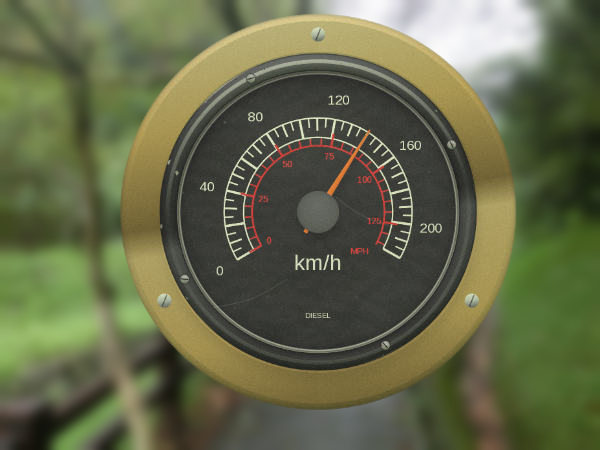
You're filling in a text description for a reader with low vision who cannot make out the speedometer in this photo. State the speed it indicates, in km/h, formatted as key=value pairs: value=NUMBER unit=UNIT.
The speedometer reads value=140 unit=km/h
